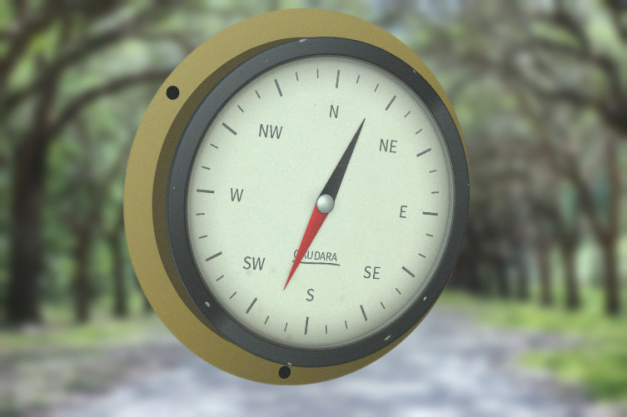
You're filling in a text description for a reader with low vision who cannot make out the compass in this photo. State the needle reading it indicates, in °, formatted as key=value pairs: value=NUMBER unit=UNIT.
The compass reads value=200 unit=°
